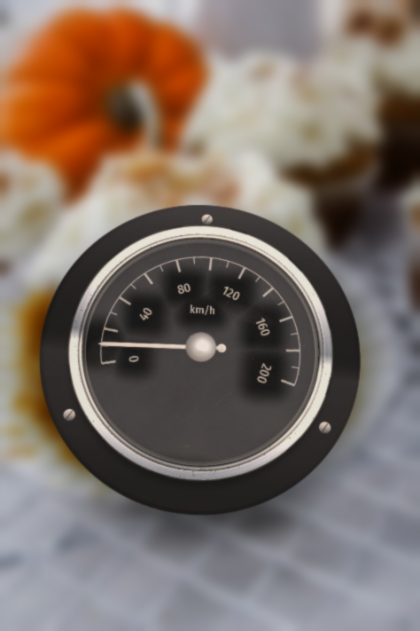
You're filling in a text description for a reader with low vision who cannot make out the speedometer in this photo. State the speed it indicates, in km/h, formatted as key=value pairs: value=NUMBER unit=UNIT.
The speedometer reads value=10 unit=km/h
